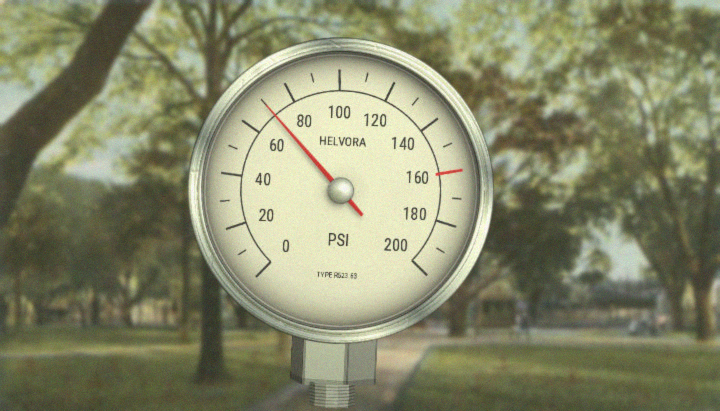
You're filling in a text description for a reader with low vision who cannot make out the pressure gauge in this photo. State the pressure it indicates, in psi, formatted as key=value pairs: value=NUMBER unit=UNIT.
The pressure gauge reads value=70 unit=psi
